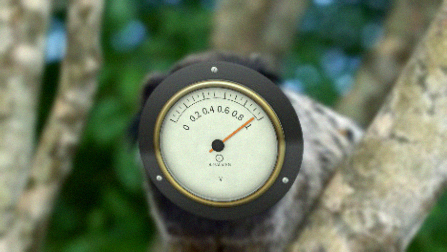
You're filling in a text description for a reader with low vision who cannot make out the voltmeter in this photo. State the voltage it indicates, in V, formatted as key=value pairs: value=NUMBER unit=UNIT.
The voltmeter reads value=0.95 unit=V
